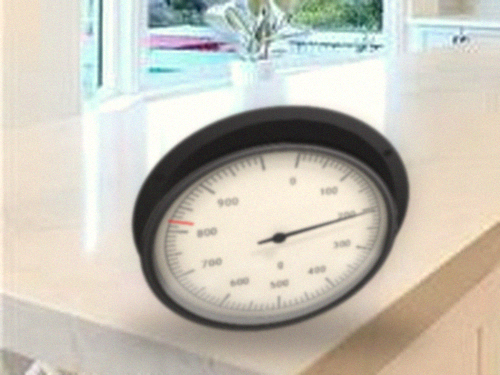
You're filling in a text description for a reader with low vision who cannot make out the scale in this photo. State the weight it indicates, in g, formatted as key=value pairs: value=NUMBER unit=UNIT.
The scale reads value=200 unit=g
